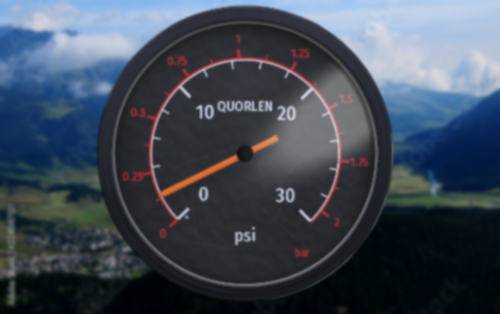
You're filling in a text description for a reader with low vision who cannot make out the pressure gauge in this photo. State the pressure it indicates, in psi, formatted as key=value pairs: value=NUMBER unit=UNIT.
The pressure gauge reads value=2 unit=psi
